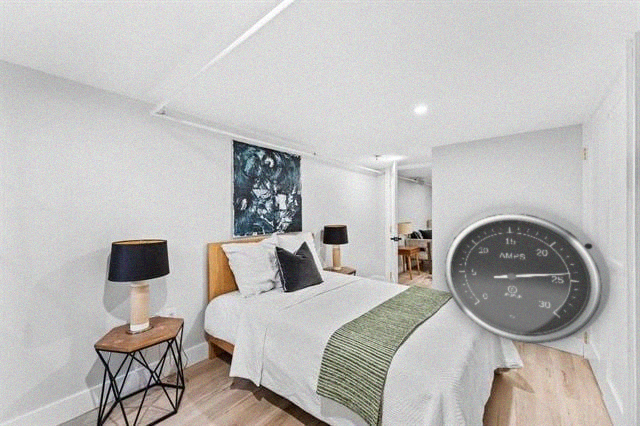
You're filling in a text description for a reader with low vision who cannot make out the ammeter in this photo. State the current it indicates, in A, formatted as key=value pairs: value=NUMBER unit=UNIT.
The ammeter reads value=24 unit=A
